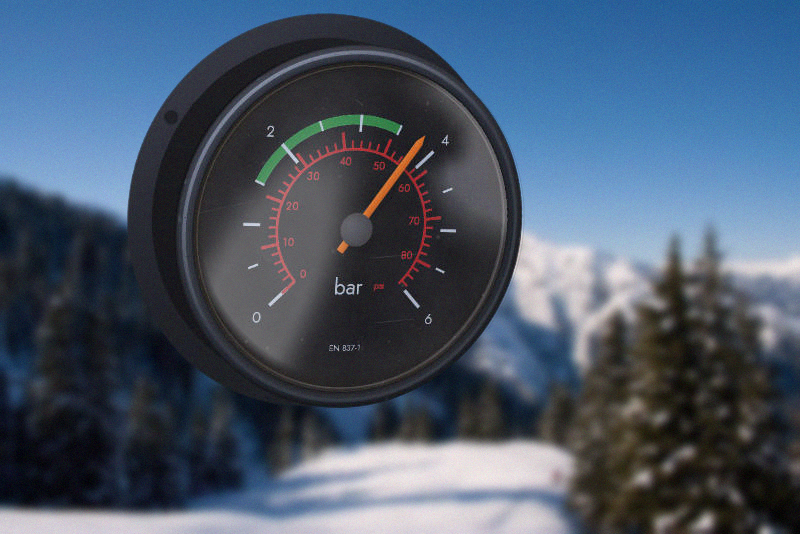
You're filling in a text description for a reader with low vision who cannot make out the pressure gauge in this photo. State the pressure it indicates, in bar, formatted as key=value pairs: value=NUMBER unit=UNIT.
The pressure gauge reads value=3.75 unit=bar
